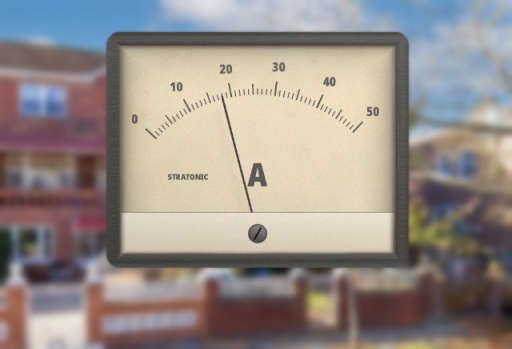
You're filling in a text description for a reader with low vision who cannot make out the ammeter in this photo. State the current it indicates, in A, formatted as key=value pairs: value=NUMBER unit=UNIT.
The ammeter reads value=18 unit=A
